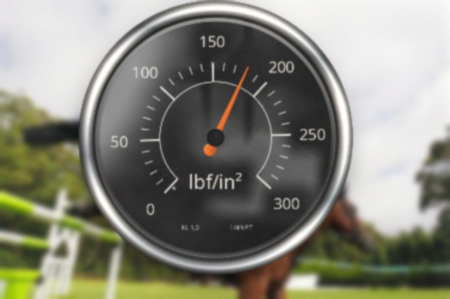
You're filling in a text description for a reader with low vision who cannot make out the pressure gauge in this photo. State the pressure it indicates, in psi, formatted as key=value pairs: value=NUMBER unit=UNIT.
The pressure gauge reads value=180 unit=psi
